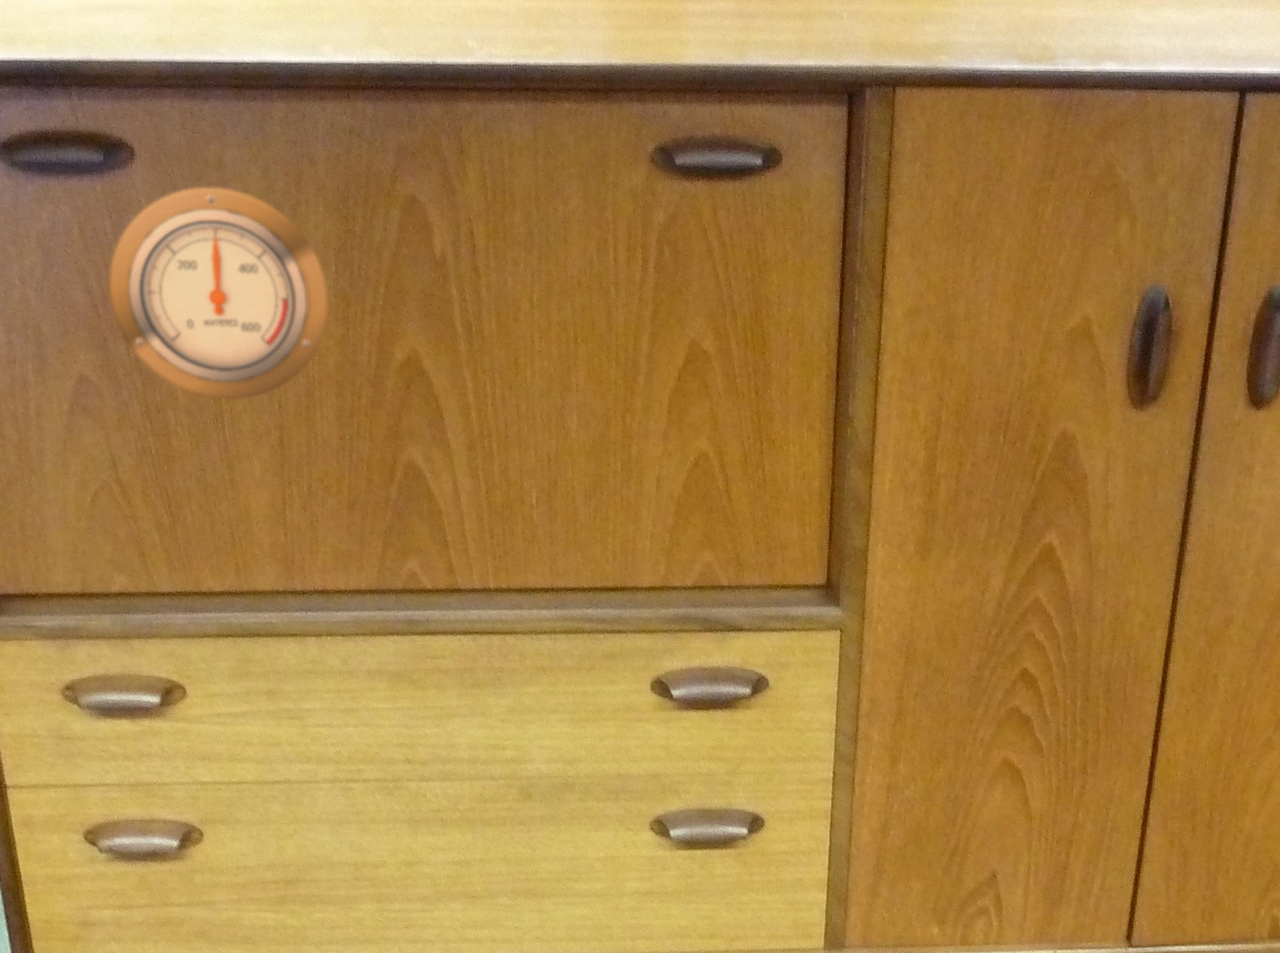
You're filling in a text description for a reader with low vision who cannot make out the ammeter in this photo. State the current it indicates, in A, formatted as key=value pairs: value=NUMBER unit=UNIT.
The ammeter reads value=300 unit=A
